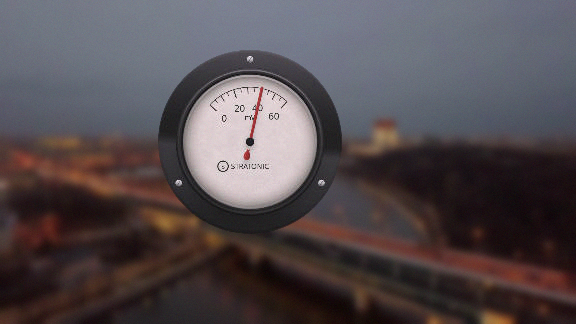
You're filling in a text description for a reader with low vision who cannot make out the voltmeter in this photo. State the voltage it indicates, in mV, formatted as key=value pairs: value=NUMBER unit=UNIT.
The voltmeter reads value=40 unit=mV
